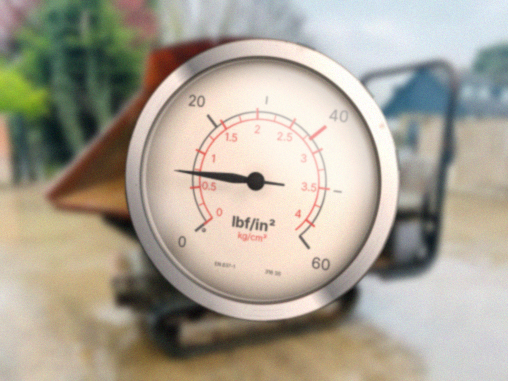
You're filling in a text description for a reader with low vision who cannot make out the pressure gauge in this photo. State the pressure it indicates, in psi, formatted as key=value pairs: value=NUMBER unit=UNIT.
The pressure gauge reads value=10 unit=psi
